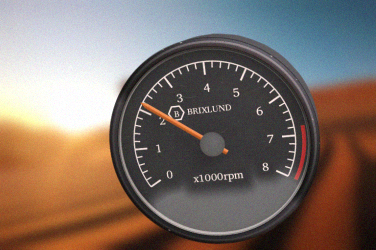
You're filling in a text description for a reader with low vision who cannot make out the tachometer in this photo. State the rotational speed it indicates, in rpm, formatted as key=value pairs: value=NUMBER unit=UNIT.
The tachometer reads value=2200 unit=rpm
